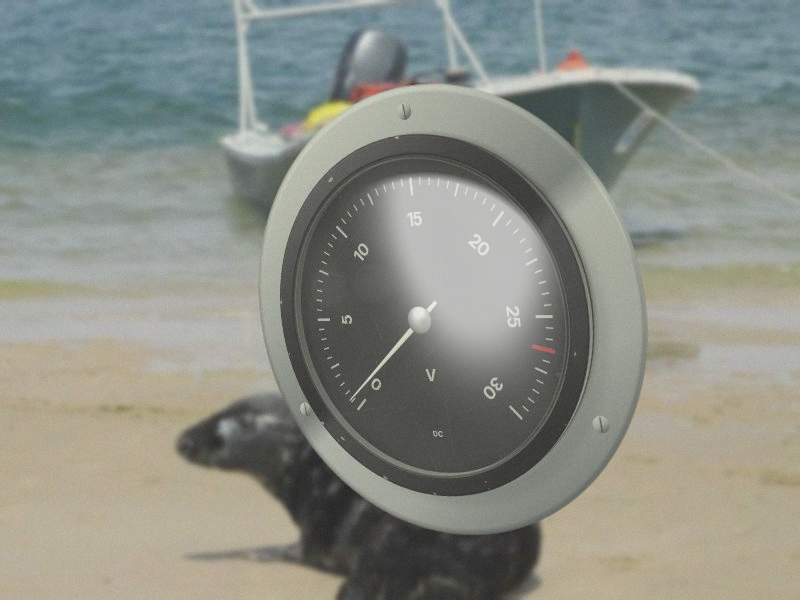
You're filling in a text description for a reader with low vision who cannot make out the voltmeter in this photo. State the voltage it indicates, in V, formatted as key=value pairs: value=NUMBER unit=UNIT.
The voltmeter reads value=0.5 unit=V
